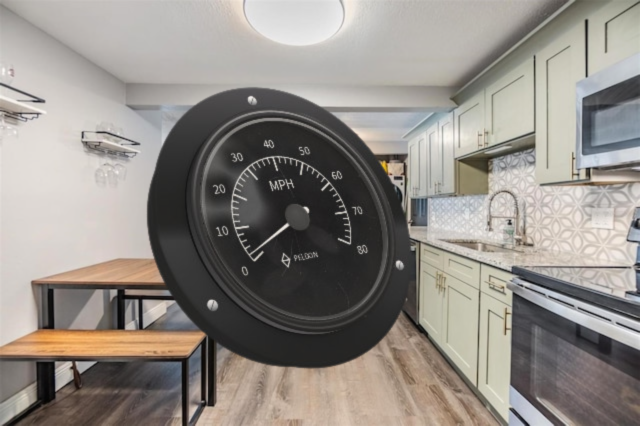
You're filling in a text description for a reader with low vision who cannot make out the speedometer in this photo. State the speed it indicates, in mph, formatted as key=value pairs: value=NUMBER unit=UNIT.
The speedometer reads value=2 unit=mph
